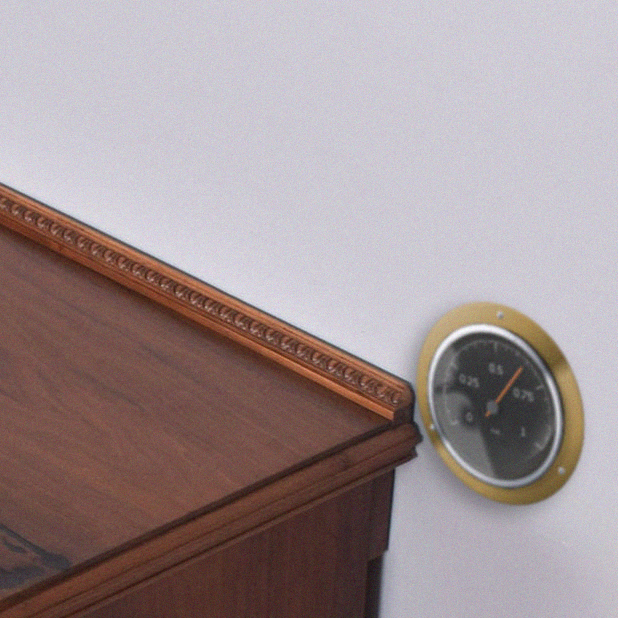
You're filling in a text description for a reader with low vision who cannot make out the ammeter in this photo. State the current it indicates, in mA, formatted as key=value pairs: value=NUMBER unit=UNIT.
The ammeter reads value=0.65 unit=mA
